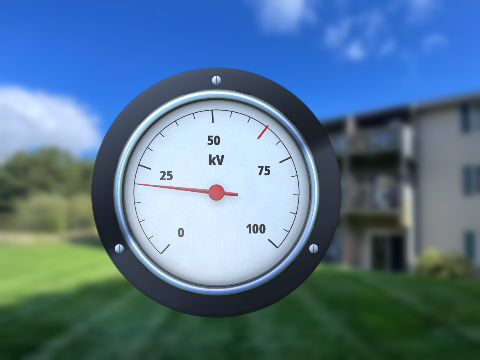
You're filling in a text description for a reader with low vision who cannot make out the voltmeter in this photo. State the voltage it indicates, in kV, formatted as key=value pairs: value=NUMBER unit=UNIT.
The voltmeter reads value=20 unit=kV
